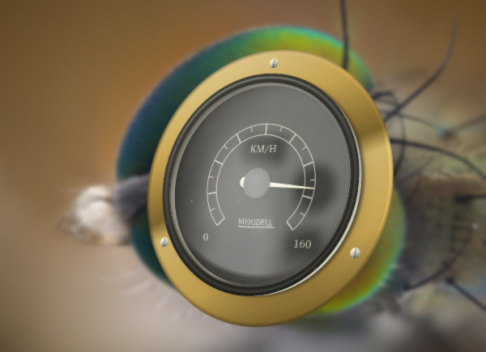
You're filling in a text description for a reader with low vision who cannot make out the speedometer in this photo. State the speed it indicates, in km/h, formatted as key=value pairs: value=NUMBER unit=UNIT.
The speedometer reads value=135 unit=km/h
